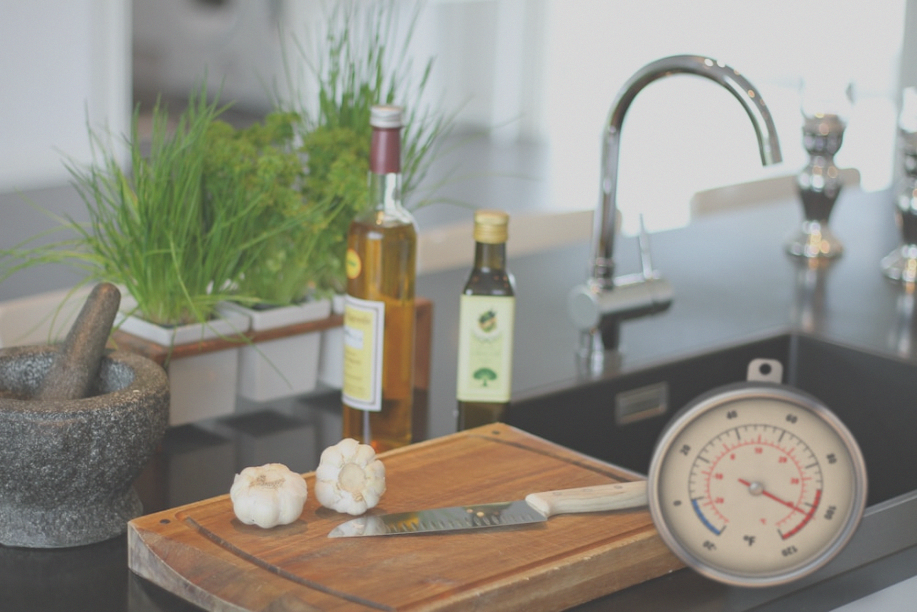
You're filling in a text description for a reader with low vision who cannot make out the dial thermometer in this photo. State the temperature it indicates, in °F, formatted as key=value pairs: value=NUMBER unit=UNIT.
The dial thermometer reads value=104 unit=°F
